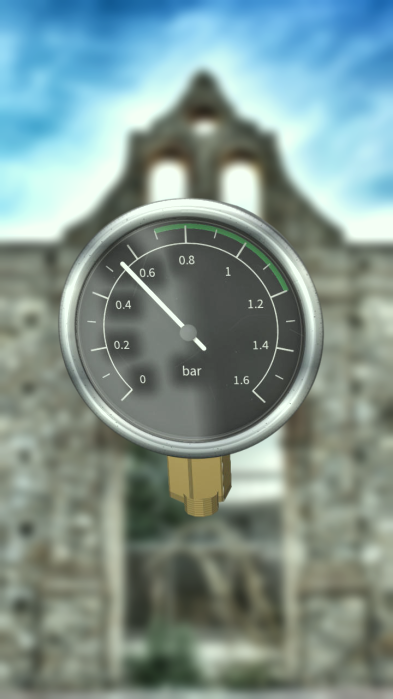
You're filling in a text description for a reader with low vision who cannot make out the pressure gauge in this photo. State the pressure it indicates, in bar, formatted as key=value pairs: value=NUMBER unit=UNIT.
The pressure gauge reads value=0.55 unit=bar
